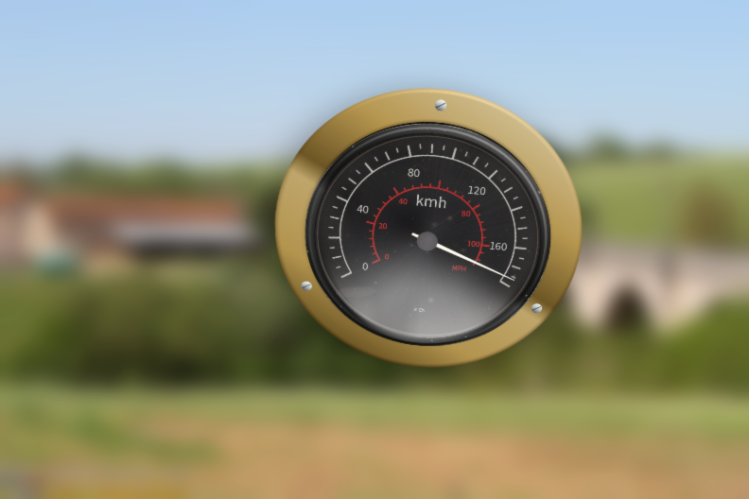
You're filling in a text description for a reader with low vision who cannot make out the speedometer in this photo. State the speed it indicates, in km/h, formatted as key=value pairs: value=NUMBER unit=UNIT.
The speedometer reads value=175 unit=km/h
